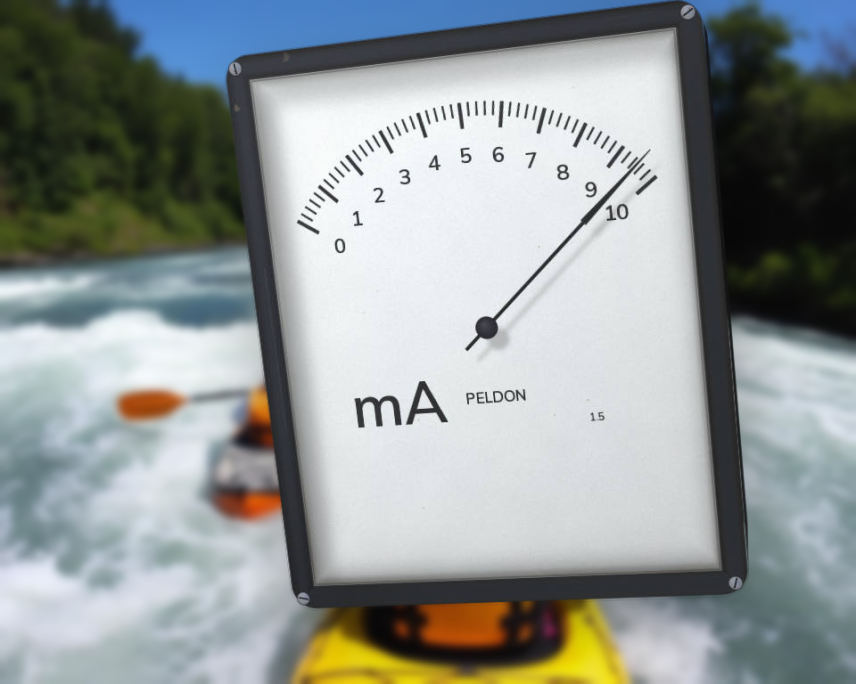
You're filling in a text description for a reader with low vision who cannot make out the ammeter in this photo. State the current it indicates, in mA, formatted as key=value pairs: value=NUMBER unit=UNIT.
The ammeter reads value=9.5 unit=mA
